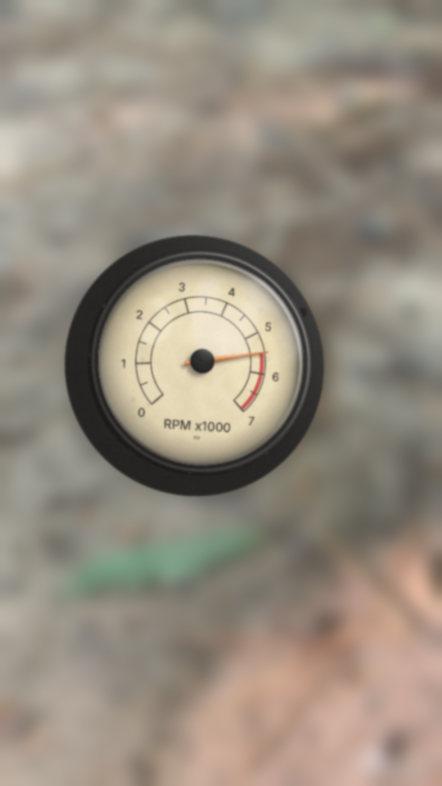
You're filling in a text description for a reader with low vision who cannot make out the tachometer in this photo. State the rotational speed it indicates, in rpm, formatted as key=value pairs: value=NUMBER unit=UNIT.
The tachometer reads value=5500 unit=rpm
